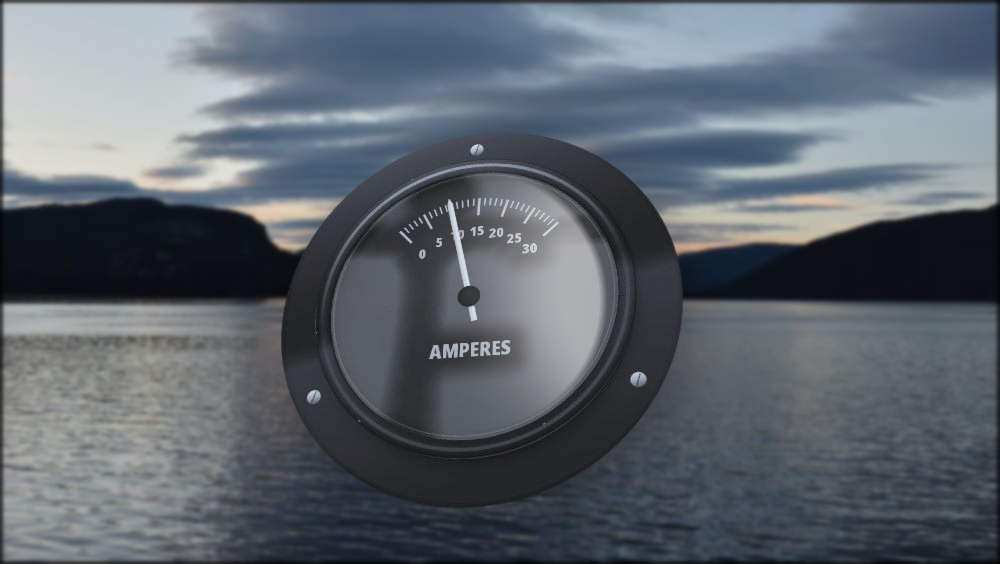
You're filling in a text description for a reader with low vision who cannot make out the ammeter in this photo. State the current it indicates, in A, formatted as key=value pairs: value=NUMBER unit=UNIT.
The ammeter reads value=10 unit=A
